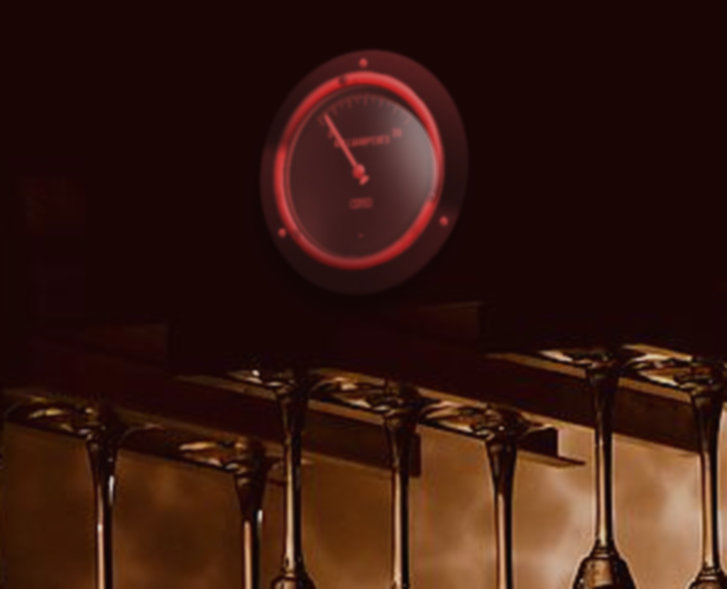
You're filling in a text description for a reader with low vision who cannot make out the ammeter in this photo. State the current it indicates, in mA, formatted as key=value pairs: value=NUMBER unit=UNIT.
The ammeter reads value=2.5 unit=mA
